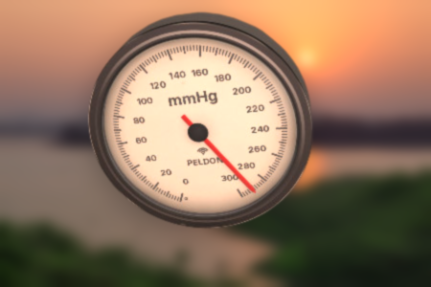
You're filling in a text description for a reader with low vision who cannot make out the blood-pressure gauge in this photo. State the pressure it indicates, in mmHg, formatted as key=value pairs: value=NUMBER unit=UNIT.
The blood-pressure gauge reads value=290 unit=mmHg
